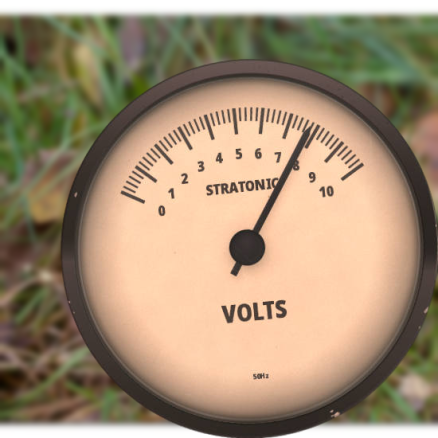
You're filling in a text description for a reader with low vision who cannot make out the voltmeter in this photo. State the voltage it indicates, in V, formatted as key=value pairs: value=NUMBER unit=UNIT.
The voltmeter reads value=7.8 unit=V
